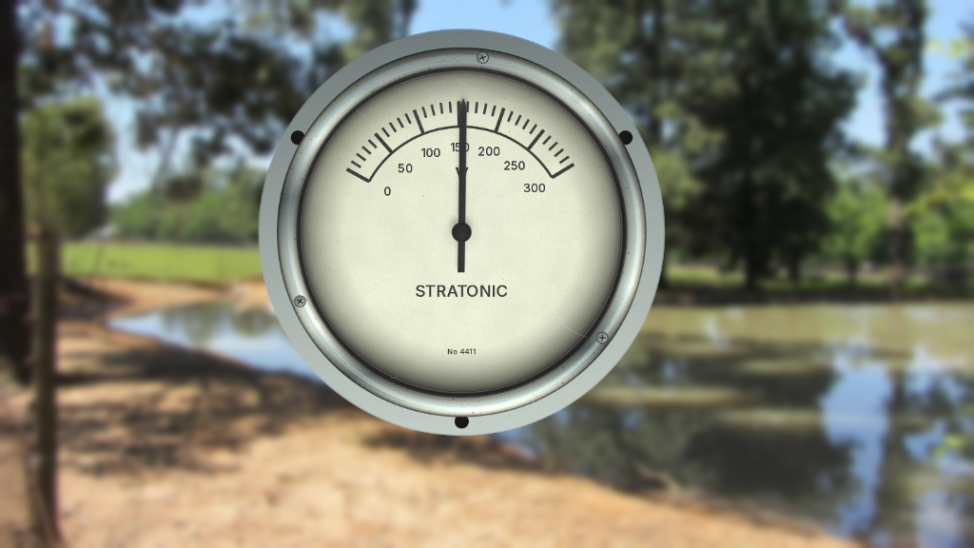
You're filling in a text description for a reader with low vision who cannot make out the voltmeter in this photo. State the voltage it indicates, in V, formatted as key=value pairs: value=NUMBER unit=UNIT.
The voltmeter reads value=155 unit=V
